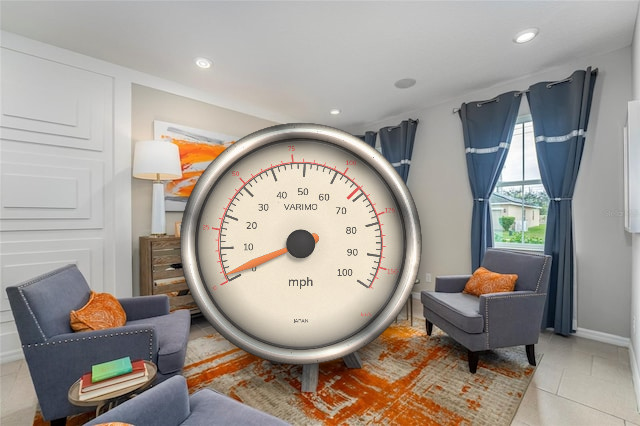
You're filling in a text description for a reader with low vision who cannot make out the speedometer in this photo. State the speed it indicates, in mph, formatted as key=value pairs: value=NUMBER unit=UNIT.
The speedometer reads value=2 unit=mph
